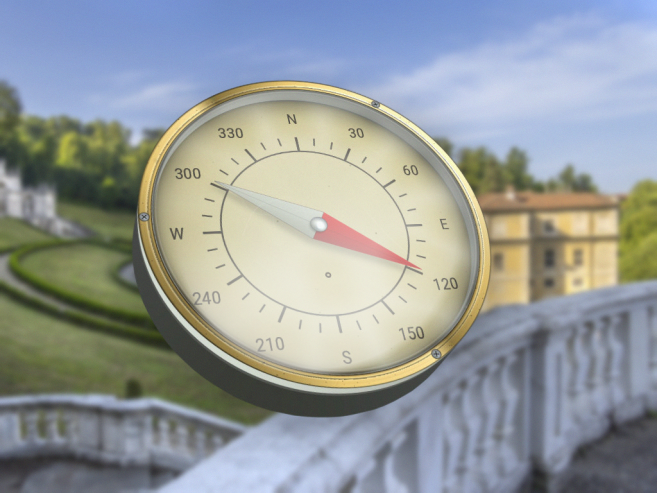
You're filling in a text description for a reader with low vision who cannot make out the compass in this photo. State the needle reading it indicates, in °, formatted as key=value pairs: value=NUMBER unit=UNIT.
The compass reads value=120 unit=°
